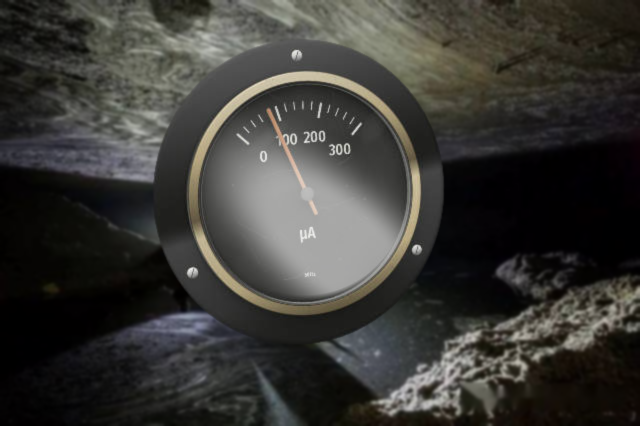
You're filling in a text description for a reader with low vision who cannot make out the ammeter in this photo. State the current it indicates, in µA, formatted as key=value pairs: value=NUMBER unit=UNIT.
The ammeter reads value=80 unit=µA
